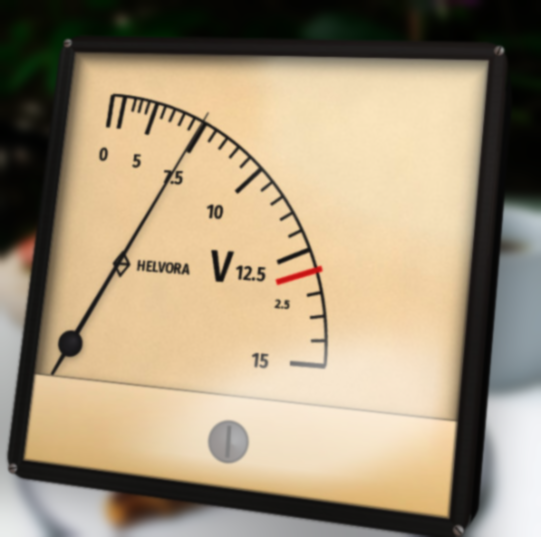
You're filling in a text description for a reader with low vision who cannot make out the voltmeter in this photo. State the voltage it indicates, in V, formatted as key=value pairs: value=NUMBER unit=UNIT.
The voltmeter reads value=7.5 unit=V
